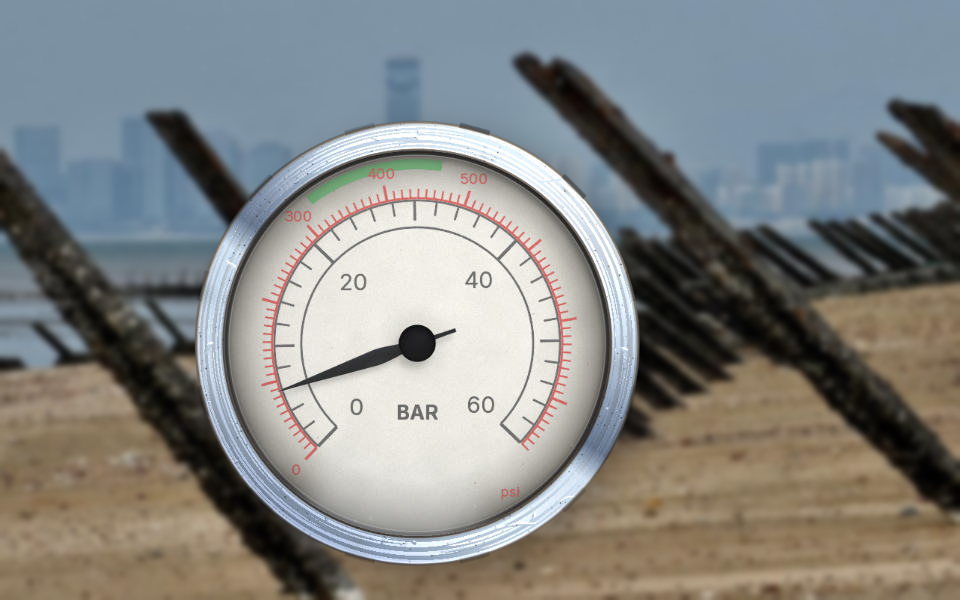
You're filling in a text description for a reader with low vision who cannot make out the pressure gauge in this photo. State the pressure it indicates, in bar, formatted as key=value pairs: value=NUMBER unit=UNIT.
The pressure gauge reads value=6 unit=bar
